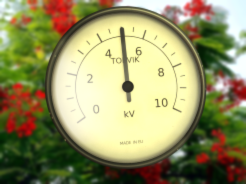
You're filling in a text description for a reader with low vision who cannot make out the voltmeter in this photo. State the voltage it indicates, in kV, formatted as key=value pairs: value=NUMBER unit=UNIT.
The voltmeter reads value=5 unit=kV
